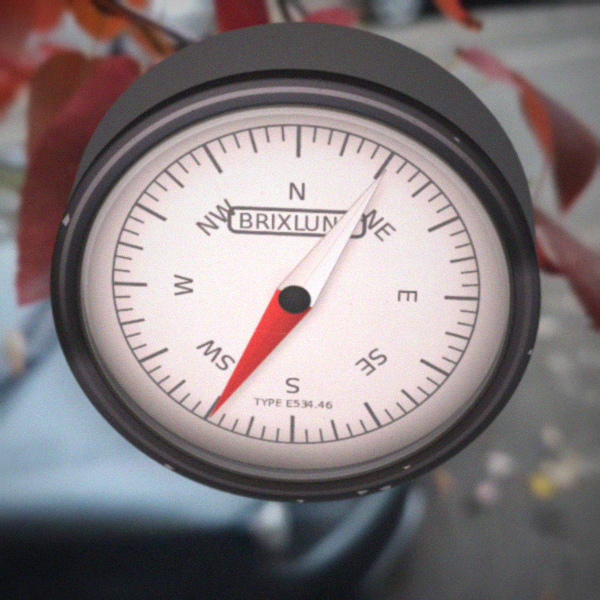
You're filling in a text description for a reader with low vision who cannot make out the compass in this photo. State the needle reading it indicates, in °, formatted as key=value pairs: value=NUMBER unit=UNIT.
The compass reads value=210 unit=°
